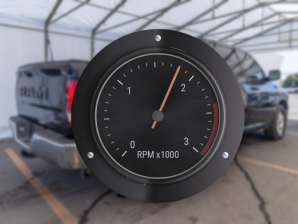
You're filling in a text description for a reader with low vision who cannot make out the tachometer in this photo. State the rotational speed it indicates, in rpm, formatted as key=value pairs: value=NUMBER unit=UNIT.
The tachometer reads value=1800 unit=rpm
